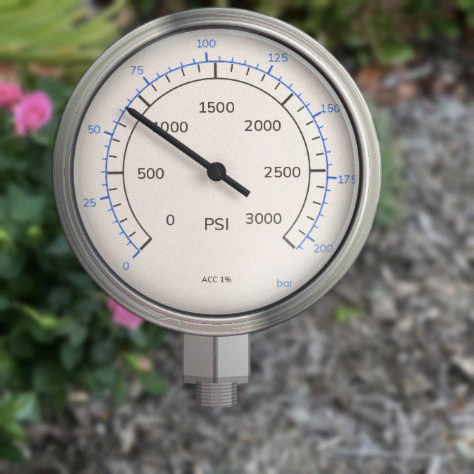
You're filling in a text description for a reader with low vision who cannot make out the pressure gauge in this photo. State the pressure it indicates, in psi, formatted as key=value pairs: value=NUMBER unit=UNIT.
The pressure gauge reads value=900 unit=psi
